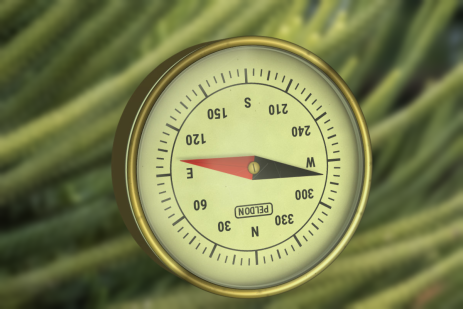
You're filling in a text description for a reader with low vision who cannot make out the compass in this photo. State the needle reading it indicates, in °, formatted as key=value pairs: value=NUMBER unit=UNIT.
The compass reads value=100 unit=°
